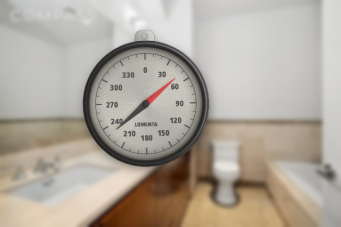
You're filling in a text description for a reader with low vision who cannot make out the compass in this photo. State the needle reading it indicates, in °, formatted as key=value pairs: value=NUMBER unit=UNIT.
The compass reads value=50 unit=°
